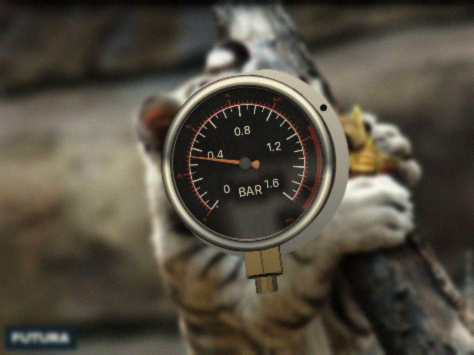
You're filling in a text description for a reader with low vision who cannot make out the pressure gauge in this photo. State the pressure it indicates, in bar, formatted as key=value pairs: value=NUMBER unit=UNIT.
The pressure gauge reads value=0.35 unit=bar
